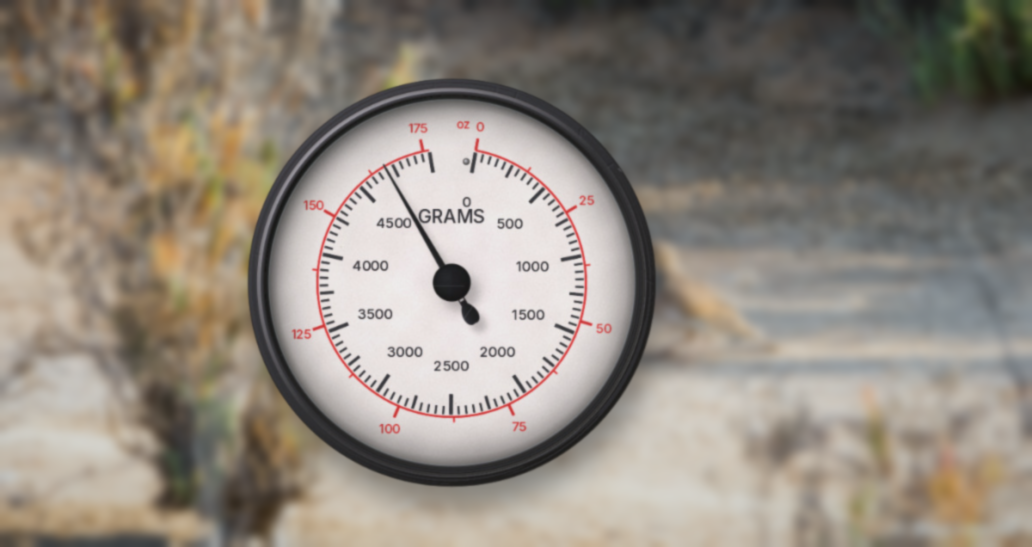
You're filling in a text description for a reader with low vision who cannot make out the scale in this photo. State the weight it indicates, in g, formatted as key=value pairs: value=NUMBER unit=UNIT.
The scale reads value=4700 unit=g
